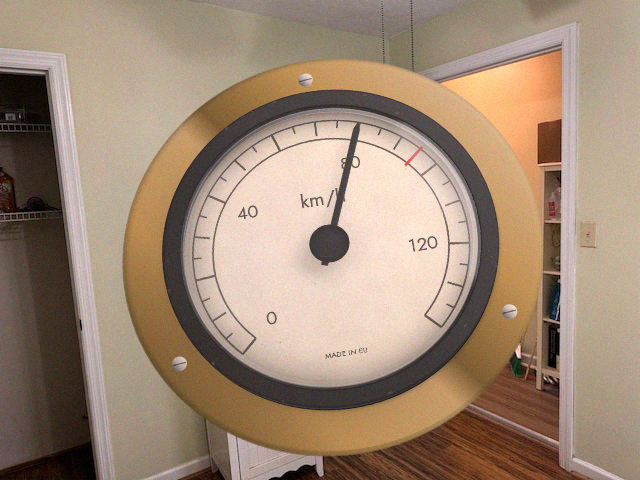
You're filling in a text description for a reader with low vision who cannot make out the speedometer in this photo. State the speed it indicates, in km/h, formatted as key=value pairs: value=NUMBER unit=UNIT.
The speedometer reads value=80 unit=km/h
